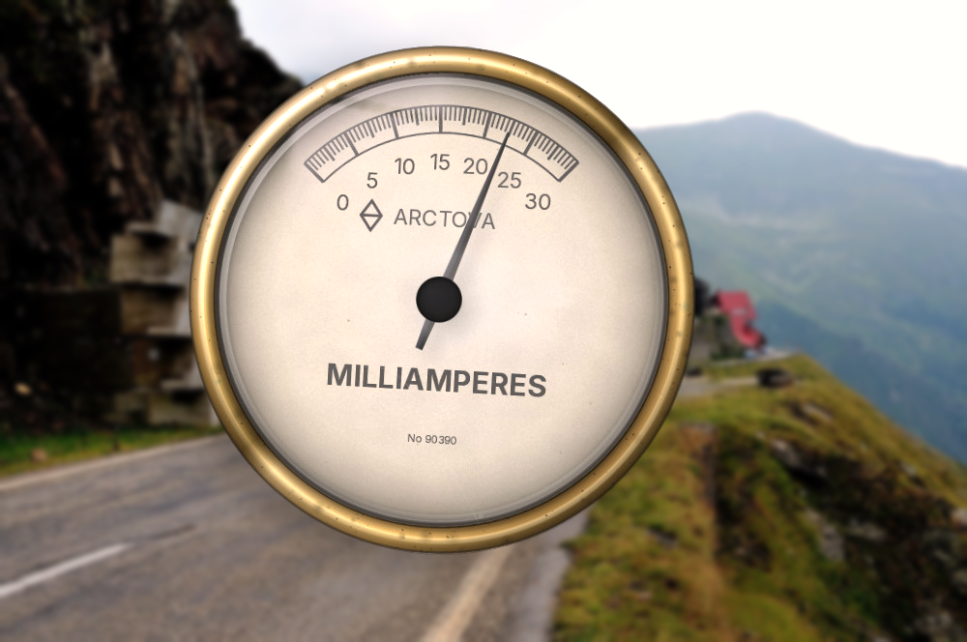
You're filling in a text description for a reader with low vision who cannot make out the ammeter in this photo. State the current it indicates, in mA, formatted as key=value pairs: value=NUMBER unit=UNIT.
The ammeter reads value=22.5 unit=mA
